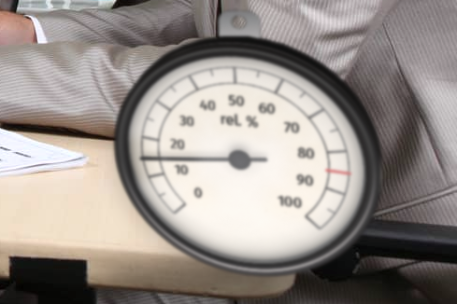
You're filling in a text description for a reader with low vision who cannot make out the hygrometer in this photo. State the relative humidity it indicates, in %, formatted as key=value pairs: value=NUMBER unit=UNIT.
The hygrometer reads value=15 unit=%
